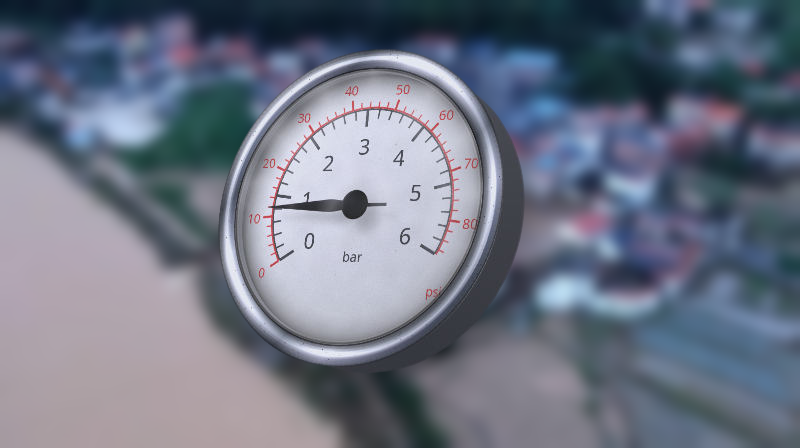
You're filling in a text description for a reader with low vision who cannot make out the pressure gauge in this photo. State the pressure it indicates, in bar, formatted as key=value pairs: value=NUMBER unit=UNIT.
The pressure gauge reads value=0.8 unit=bar
